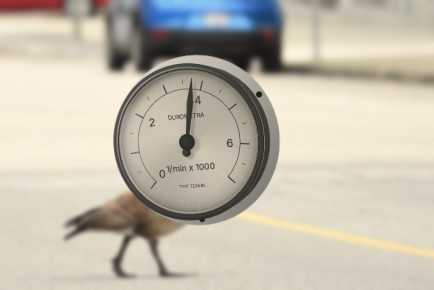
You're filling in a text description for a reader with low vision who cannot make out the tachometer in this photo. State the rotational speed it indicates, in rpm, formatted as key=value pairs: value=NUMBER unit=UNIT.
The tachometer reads value=3750 unit=rpm
